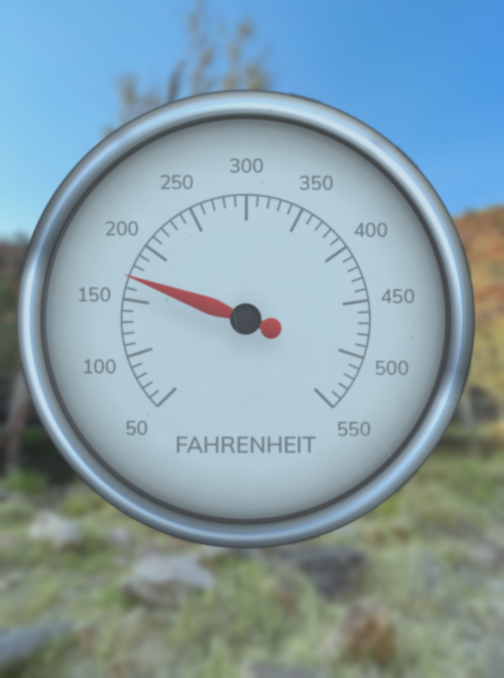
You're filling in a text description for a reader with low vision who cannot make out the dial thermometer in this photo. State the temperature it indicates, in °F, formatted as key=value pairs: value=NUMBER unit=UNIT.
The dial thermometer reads value=170 unit=°F
